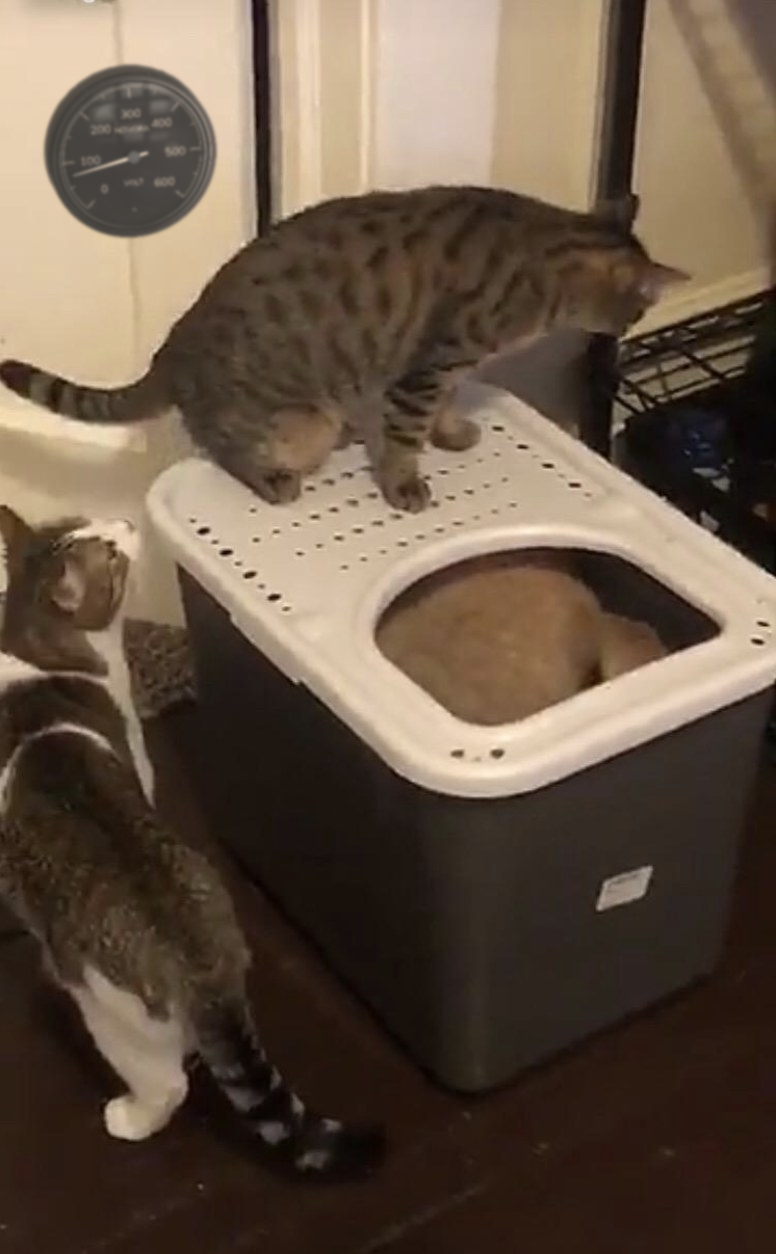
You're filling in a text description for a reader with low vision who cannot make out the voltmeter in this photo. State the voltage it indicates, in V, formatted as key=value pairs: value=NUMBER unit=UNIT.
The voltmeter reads value=75 unit=V
